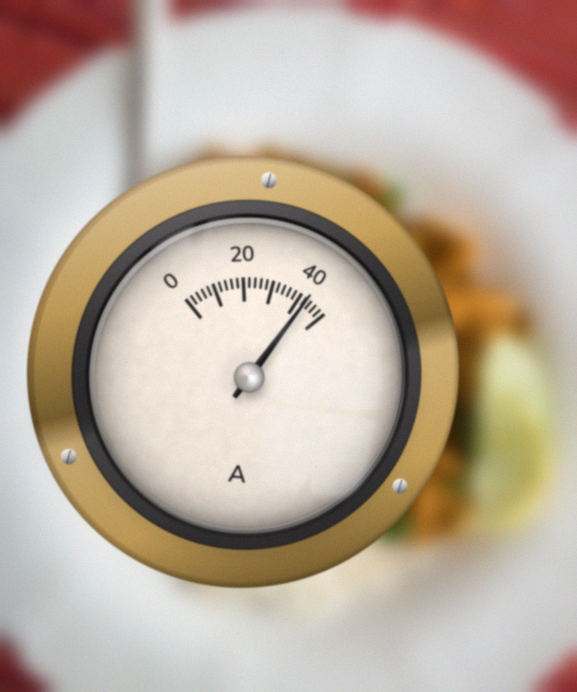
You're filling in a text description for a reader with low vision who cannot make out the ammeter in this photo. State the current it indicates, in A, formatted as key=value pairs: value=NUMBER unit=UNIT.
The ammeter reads value=42 unit=A
